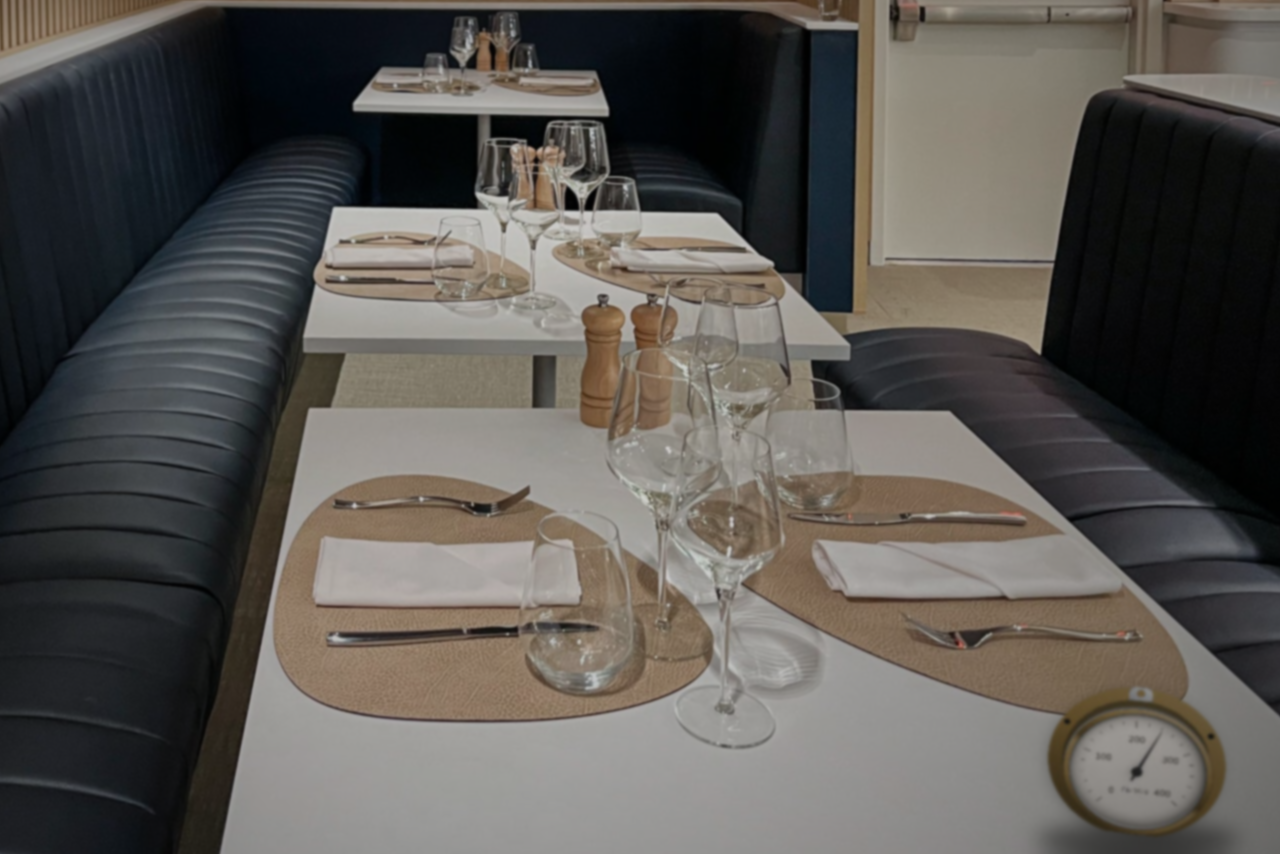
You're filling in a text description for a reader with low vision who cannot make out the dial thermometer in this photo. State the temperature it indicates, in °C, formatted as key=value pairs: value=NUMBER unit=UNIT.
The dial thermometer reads value=240 unit=°C
